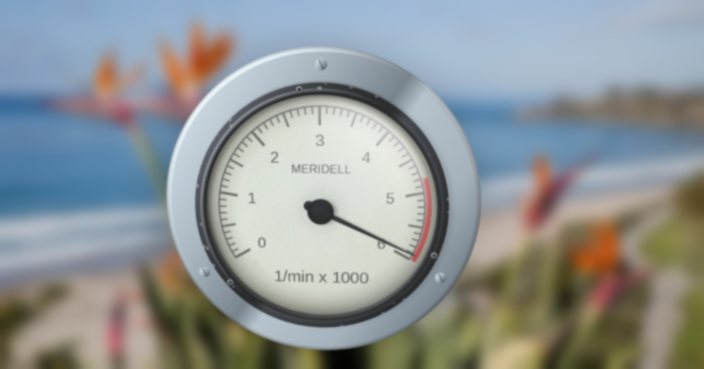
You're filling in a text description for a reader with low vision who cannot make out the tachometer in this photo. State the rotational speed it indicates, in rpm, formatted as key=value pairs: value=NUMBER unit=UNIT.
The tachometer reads value=5900 unit=rpm
